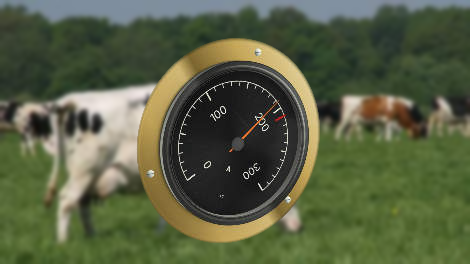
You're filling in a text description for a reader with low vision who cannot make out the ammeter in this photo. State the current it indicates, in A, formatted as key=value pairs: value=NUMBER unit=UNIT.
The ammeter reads value=190 unit=A
